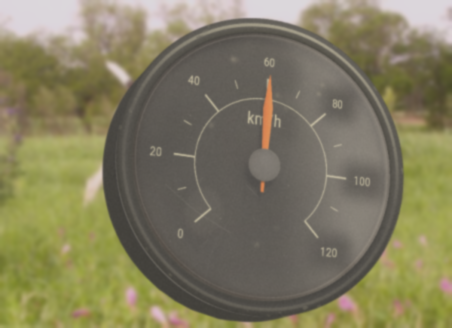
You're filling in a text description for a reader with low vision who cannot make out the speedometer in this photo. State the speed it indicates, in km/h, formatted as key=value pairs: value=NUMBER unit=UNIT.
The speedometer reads value=60 unit=km/h
